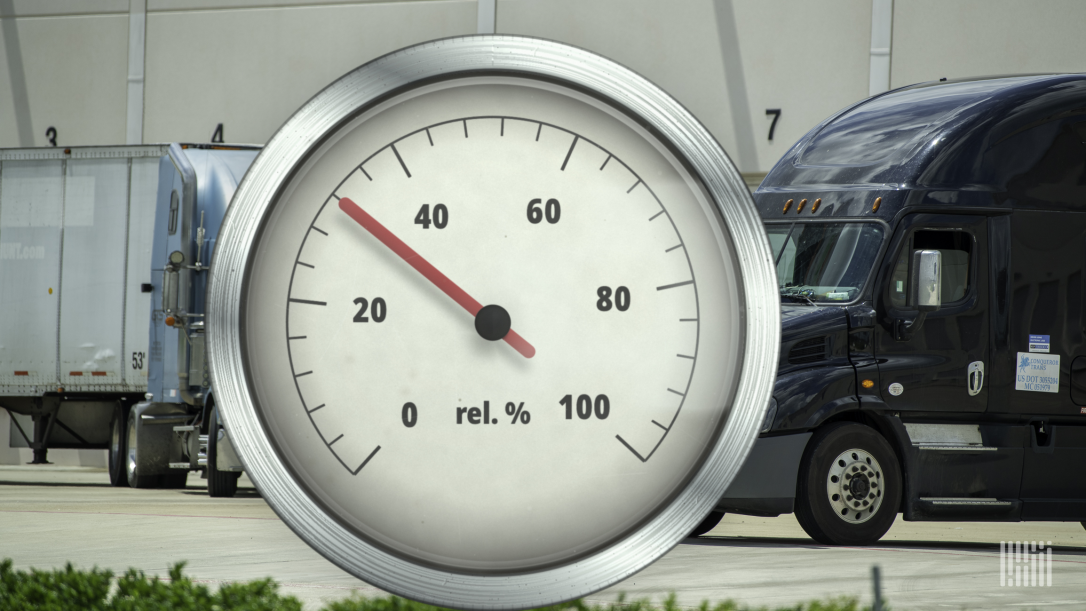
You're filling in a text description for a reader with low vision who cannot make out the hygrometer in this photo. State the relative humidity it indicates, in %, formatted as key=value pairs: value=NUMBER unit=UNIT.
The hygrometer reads value=32 unit=%
